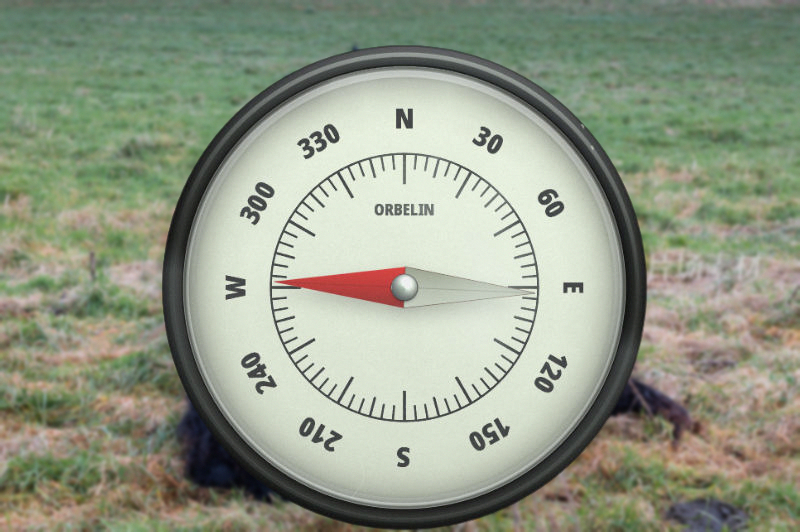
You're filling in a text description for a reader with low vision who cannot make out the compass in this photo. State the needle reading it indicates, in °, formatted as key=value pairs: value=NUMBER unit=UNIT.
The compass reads value=272.5 unit=°
